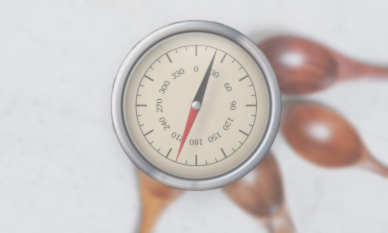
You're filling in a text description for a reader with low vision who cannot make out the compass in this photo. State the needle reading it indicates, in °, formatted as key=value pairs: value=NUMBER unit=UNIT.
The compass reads value=200 unit=°
